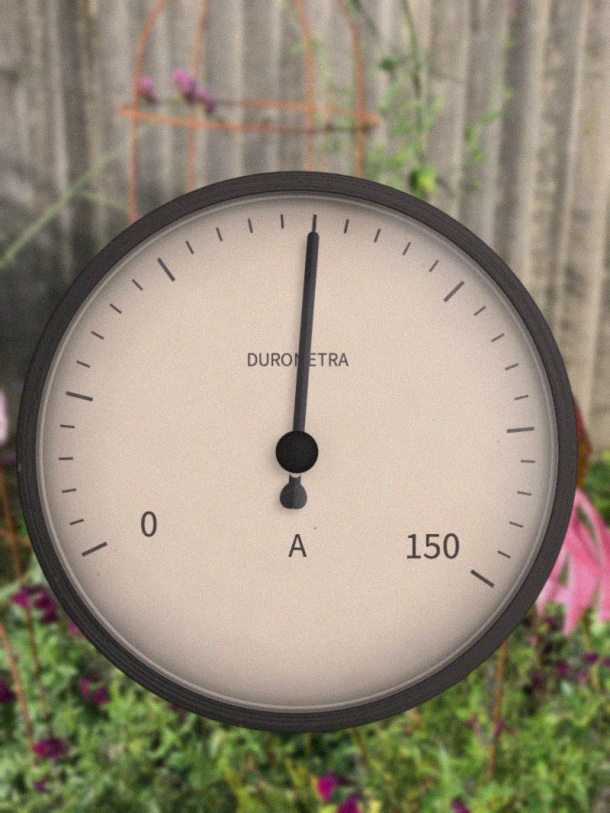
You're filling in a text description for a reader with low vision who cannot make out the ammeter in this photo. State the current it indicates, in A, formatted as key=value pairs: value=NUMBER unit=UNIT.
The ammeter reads value=75 unit=A
